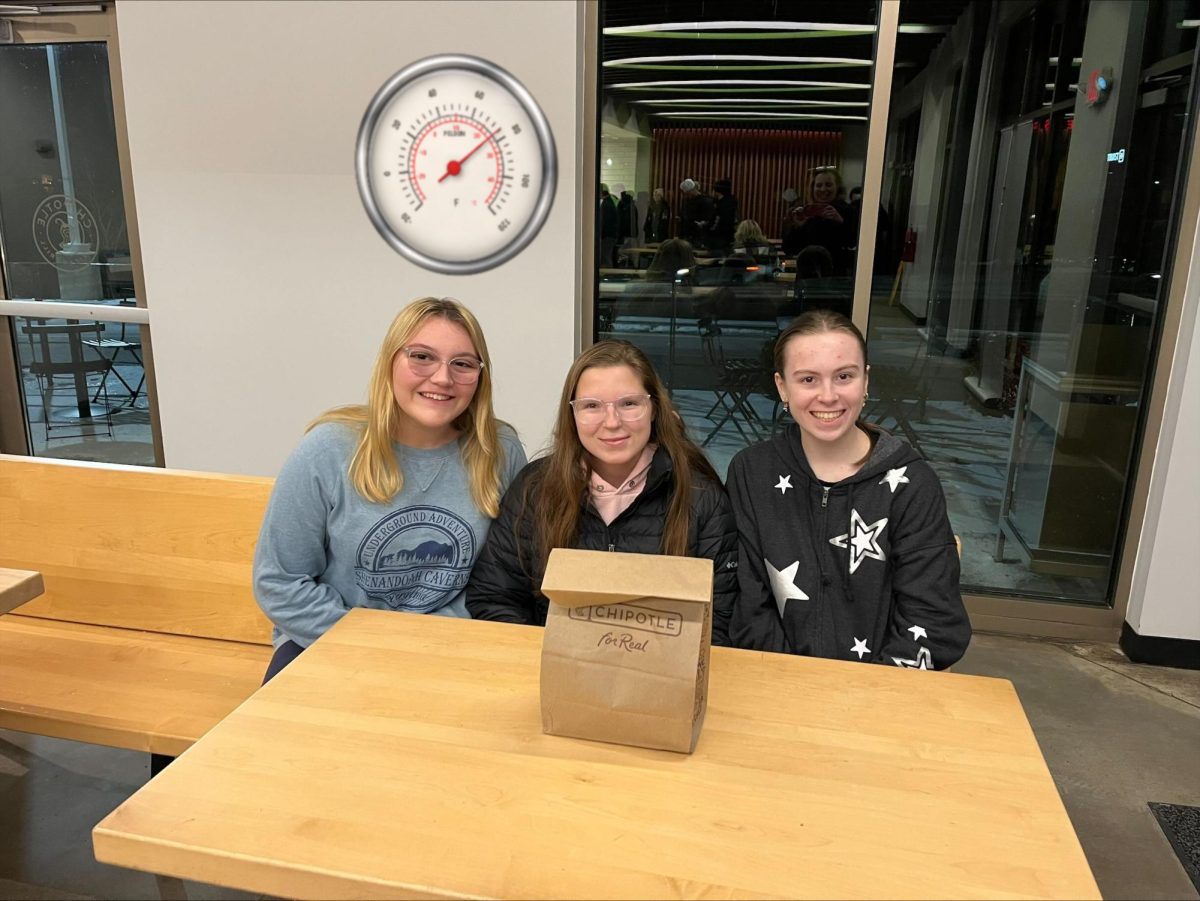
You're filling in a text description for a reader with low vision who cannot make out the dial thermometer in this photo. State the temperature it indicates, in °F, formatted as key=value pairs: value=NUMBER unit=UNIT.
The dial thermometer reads value=76 unit=°F
